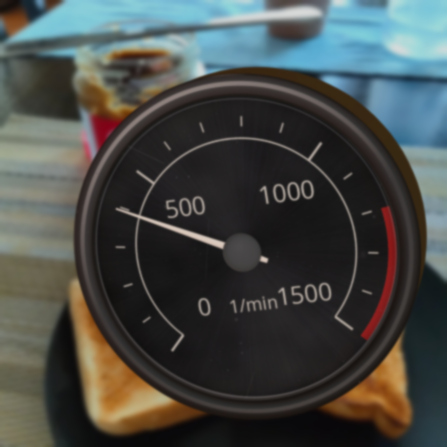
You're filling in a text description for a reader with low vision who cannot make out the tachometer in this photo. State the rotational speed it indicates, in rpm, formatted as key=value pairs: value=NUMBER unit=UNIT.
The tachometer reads value=400 unit=rpm
